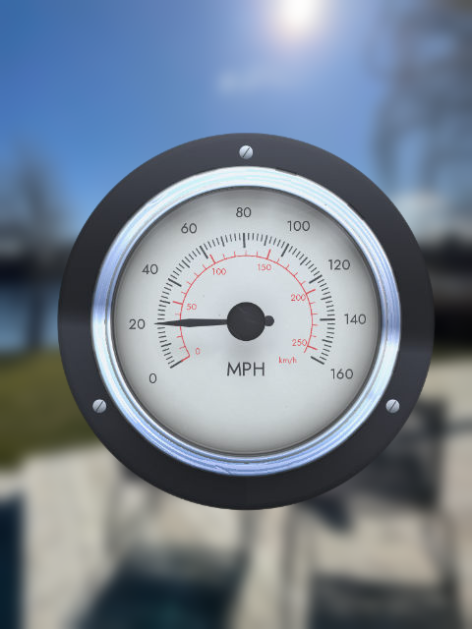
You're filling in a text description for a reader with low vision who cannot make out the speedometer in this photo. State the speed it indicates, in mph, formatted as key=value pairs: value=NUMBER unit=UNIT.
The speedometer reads value=20 unit=mph
